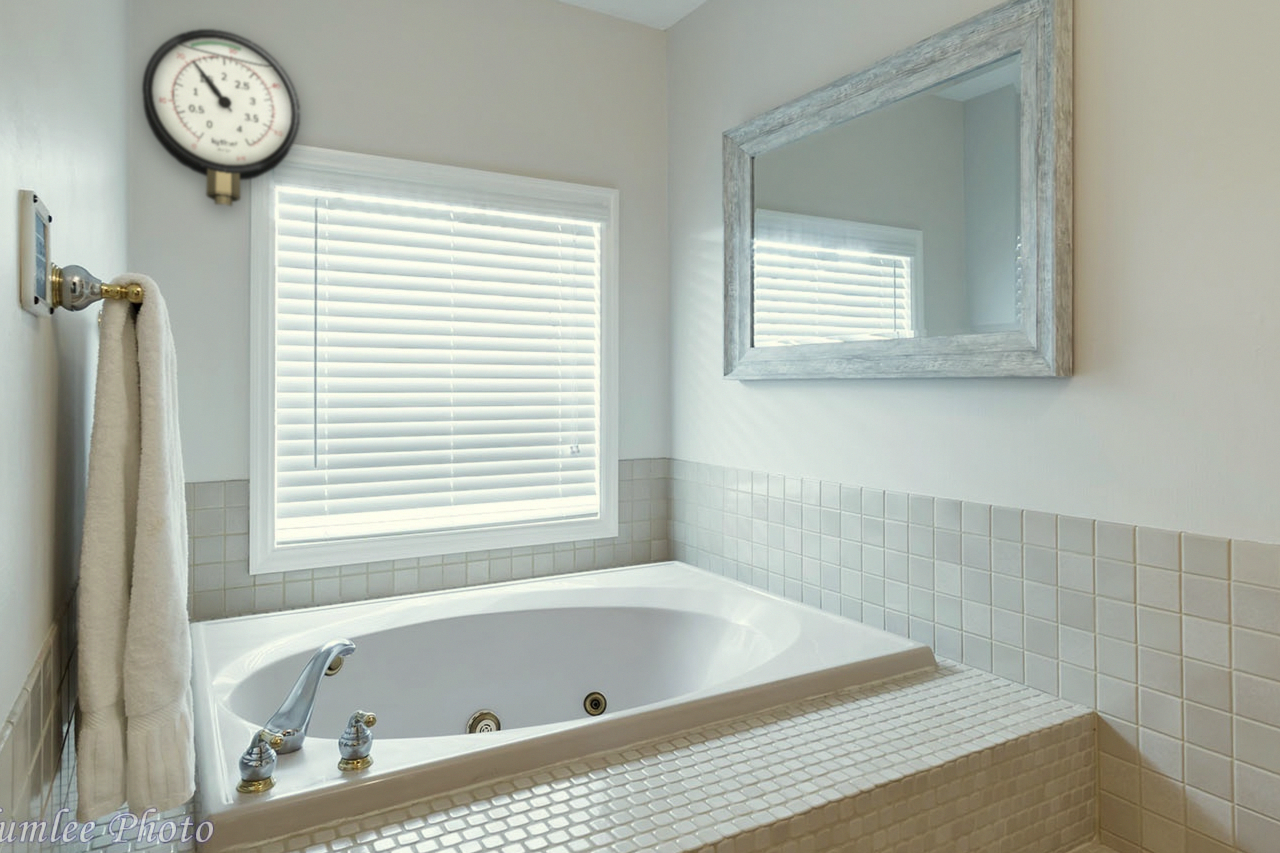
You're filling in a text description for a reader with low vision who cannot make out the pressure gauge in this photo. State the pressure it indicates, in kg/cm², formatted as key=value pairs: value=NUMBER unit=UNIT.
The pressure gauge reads value=1.5 unit=kg/cm²
